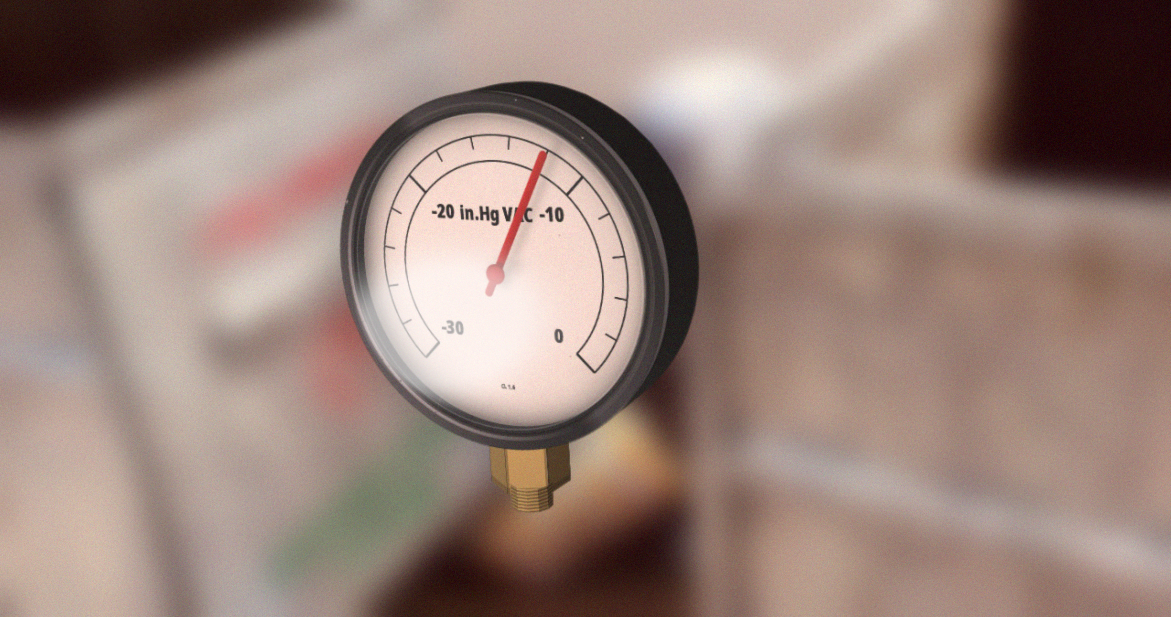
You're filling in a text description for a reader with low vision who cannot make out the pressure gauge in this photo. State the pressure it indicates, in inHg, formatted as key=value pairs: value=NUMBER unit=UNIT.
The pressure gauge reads value=-12 unit=inHg
